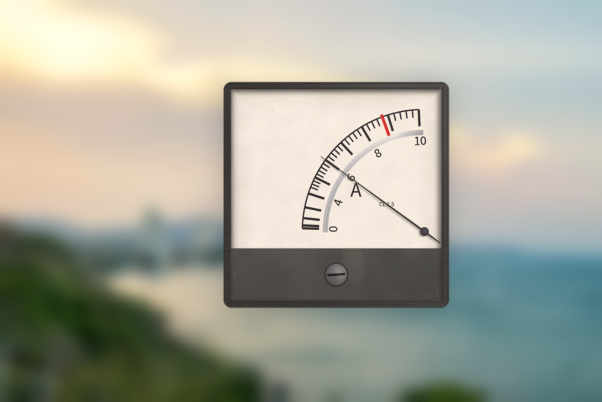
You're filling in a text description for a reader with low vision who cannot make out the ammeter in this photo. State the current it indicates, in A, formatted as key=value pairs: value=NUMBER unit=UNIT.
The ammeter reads value=6 unit=A
